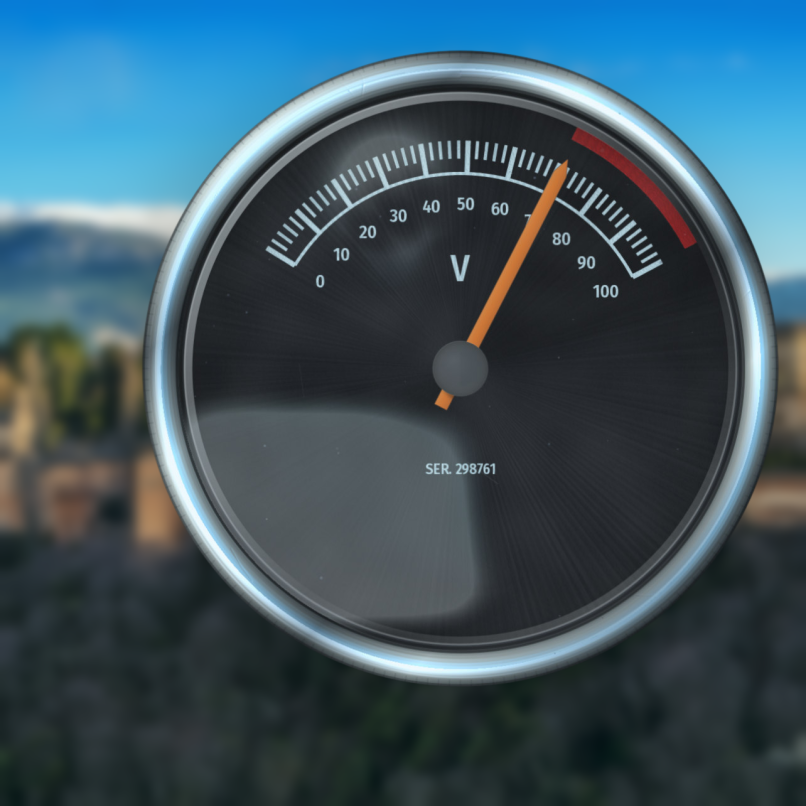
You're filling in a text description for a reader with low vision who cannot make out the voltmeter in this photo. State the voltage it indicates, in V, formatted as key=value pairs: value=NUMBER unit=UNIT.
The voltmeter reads value=71 unit=V
